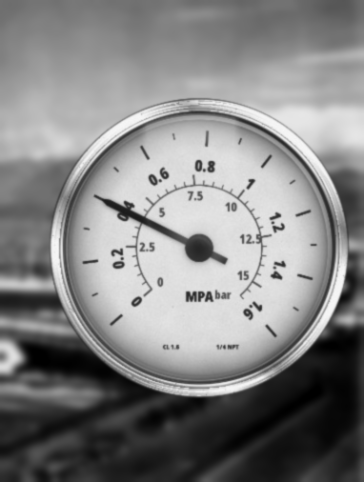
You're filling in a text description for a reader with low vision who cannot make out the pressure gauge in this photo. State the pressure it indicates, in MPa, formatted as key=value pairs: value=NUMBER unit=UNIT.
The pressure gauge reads value=0.4 unit=MPa
